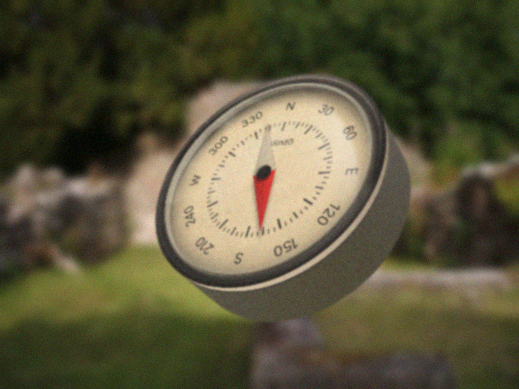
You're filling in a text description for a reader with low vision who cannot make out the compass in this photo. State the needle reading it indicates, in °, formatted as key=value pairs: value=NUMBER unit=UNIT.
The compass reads value=165 unit=°
